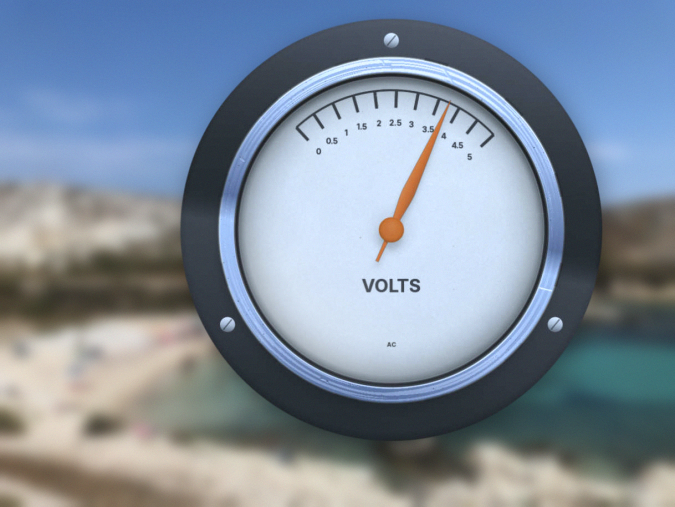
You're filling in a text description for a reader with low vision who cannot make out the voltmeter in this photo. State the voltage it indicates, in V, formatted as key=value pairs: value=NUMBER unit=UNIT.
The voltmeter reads value=3.75 unit=V
